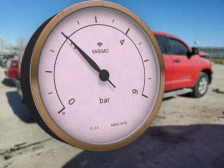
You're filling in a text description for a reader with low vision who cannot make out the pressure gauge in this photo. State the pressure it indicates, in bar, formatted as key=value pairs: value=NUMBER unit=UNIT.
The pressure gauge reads value=2 unit=bar
